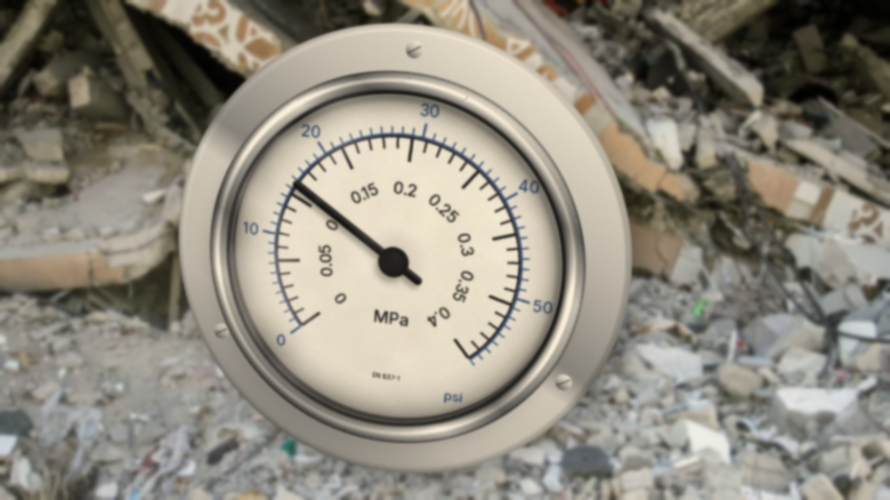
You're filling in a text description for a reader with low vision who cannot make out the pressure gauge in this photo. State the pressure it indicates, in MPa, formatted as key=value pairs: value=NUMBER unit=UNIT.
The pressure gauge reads value=0.11 unit=MPa
